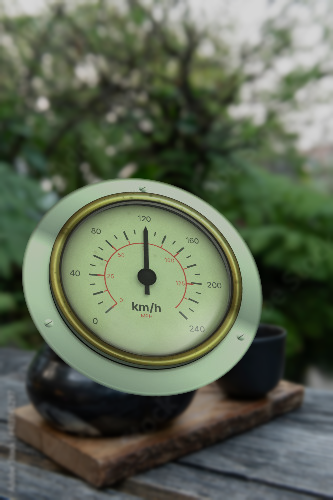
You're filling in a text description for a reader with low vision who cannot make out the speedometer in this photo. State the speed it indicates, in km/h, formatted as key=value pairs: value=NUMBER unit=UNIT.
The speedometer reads value=120 unit=km/h
